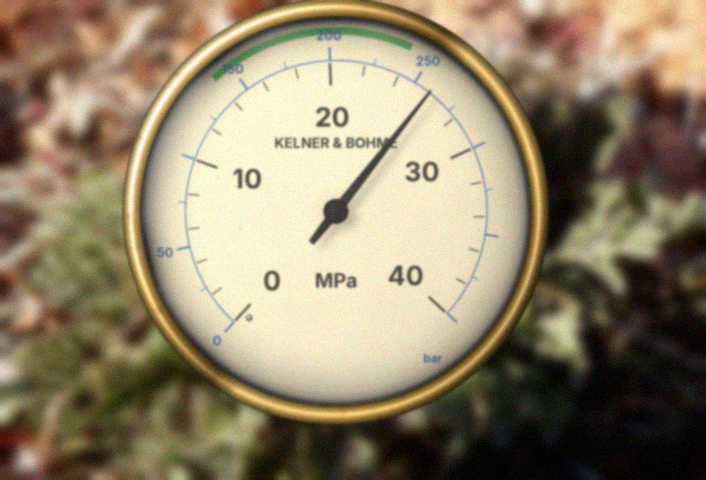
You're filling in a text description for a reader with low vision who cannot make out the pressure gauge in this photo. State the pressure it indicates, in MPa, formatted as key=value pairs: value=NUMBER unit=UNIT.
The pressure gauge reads value=26 unit=MPa
